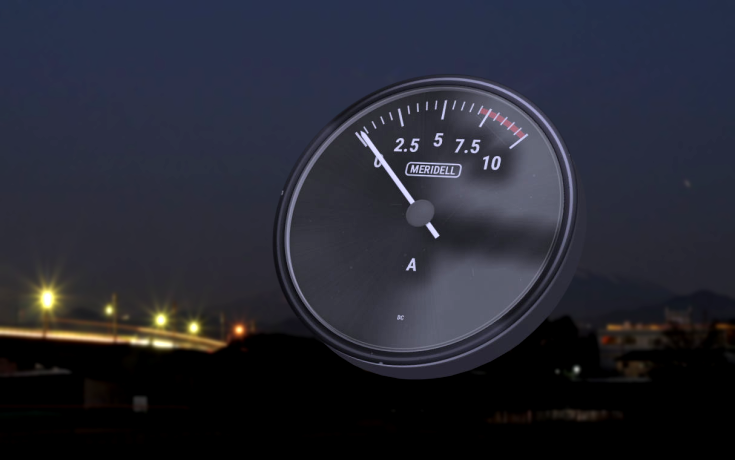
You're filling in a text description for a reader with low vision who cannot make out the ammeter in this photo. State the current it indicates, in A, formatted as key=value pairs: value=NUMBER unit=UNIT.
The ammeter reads value=0.25 unit=A
